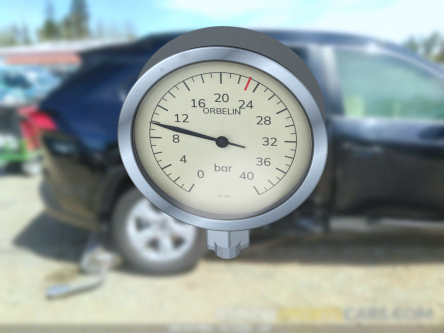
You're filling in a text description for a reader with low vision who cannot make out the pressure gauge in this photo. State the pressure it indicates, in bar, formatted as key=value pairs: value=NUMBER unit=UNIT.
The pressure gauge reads value=10 unit=bar
